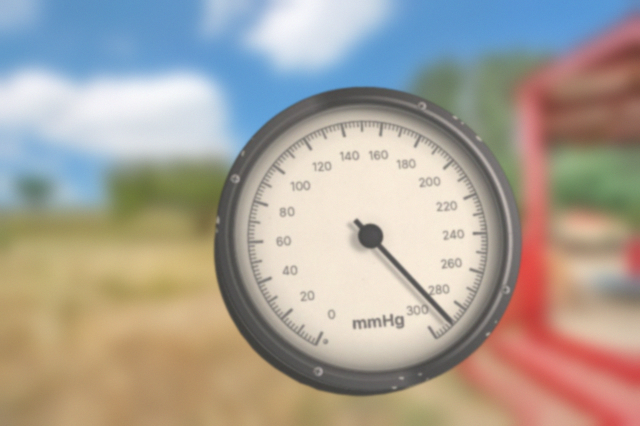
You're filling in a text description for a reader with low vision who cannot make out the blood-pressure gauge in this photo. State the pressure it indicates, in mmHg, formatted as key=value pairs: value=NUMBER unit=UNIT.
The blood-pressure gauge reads value=290 unit=mmHg
